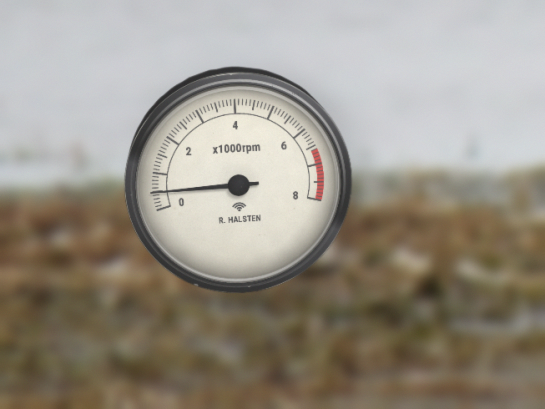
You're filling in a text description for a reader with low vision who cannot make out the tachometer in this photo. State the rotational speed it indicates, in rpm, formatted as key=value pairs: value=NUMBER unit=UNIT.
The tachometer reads value=500 unit=rpm
